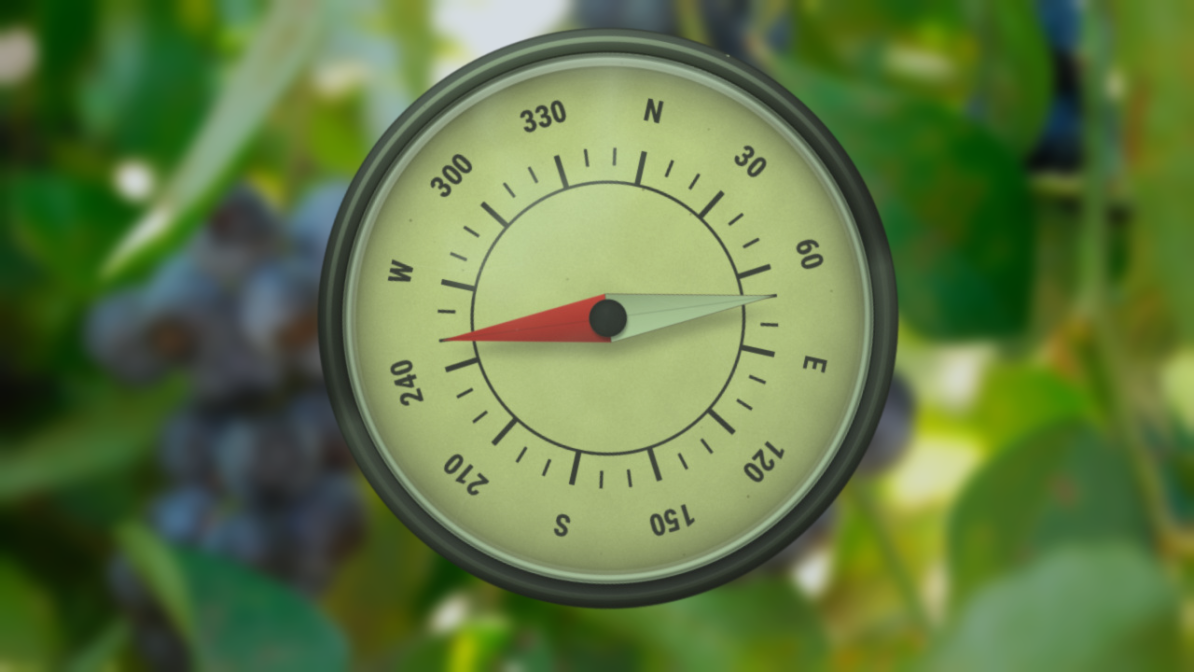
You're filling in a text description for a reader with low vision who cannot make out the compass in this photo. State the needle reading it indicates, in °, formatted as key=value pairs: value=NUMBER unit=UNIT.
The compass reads value=250 unit=°
